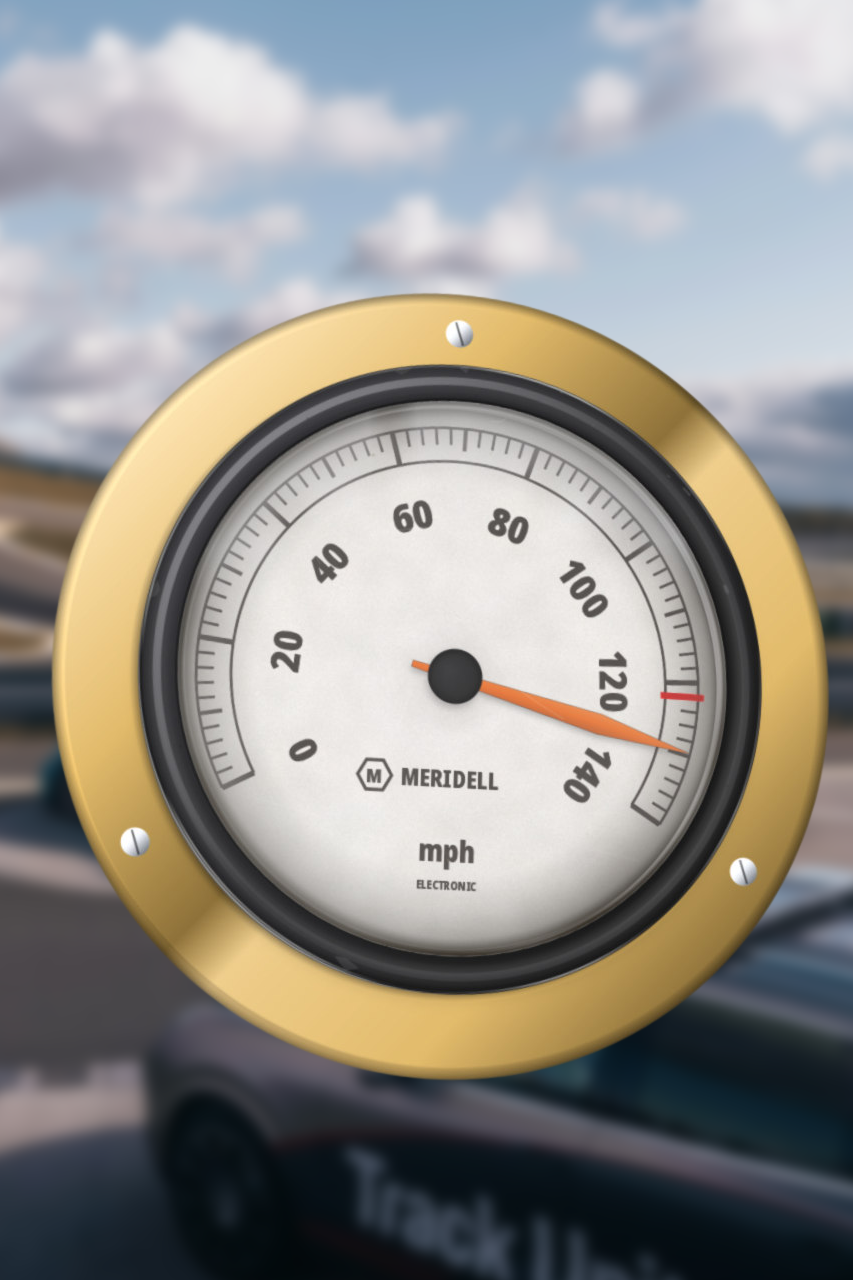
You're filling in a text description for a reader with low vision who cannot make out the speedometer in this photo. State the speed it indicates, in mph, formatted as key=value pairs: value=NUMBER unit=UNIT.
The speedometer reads value=130 unit=mph
